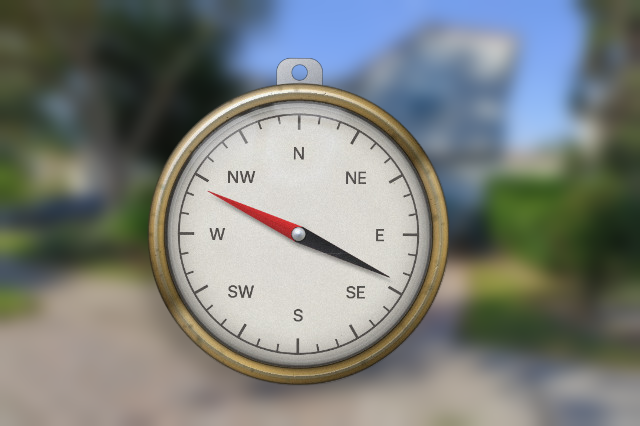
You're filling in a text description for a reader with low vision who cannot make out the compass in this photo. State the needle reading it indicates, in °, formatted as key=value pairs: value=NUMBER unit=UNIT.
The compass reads value=295 unit=°
